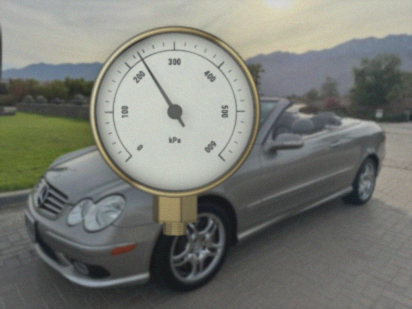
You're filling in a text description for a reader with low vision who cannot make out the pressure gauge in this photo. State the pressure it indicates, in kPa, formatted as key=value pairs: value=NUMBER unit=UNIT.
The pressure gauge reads value=230 unit=kPa
